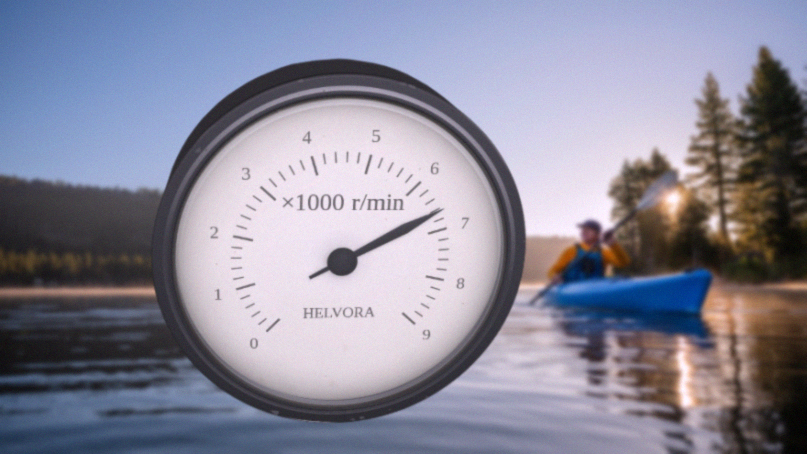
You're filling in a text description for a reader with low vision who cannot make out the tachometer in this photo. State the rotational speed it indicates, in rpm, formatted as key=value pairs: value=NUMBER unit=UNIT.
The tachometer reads value=6600 unit=rpm
